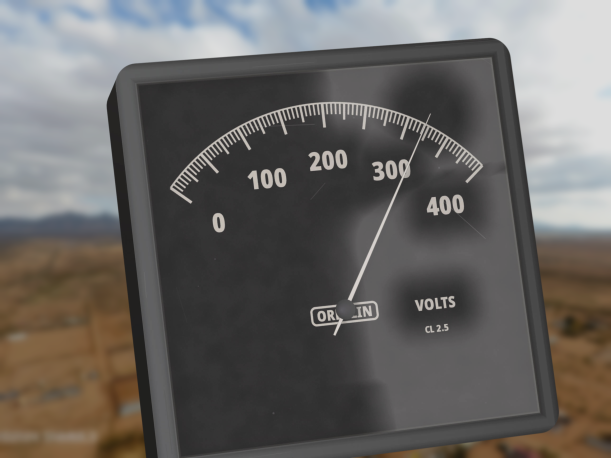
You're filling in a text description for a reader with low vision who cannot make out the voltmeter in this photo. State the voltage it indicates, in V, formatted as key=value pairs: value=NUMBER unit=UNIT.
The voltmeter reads value=320 unit=V
